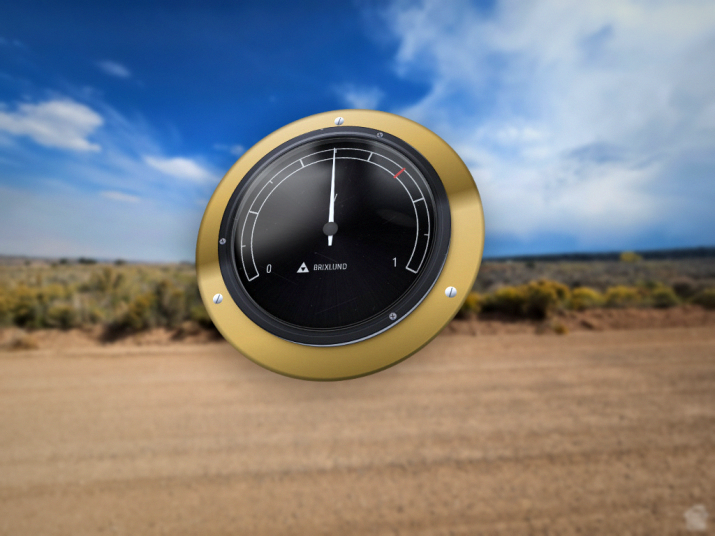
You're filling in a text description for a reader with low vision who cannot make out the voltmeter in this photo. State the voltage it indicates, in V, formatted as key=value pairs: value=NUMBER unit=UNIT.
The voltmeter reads value=0.5 unit=V
